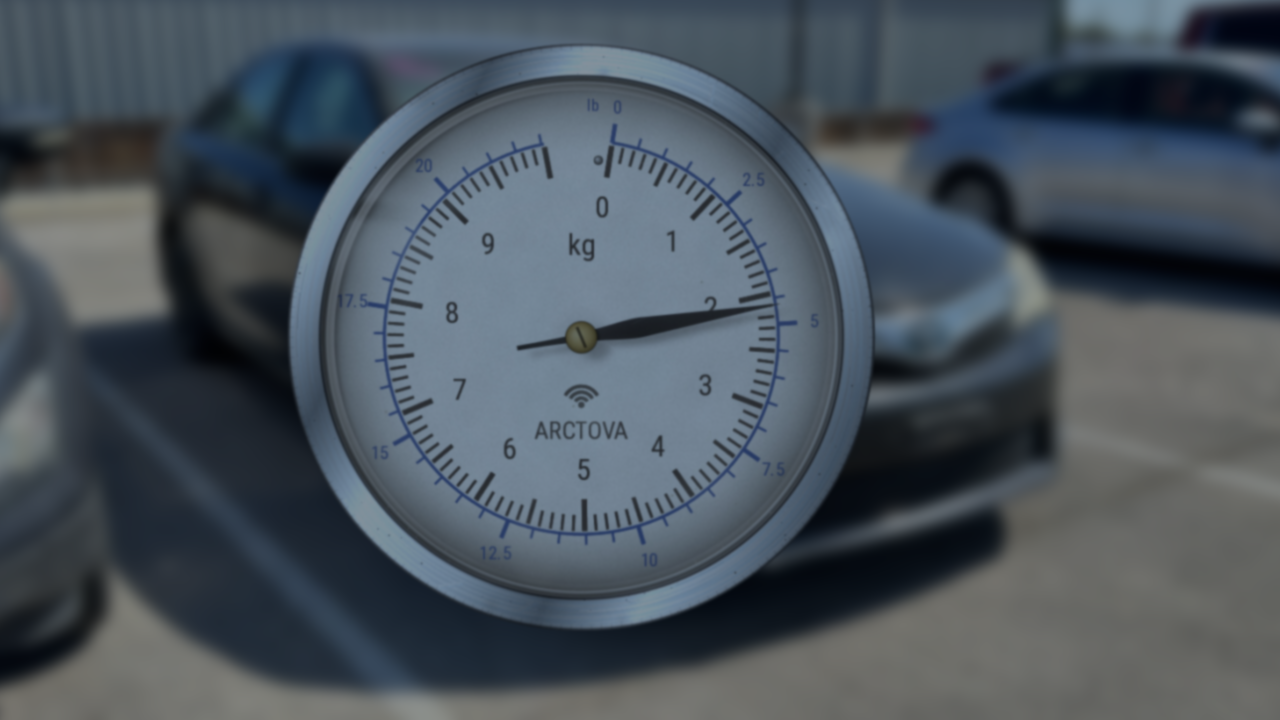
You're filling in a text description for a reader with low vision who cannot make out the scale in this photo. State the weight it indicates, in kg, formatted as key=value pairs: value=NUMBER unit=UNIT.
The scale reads value=2.1 unit=kg
